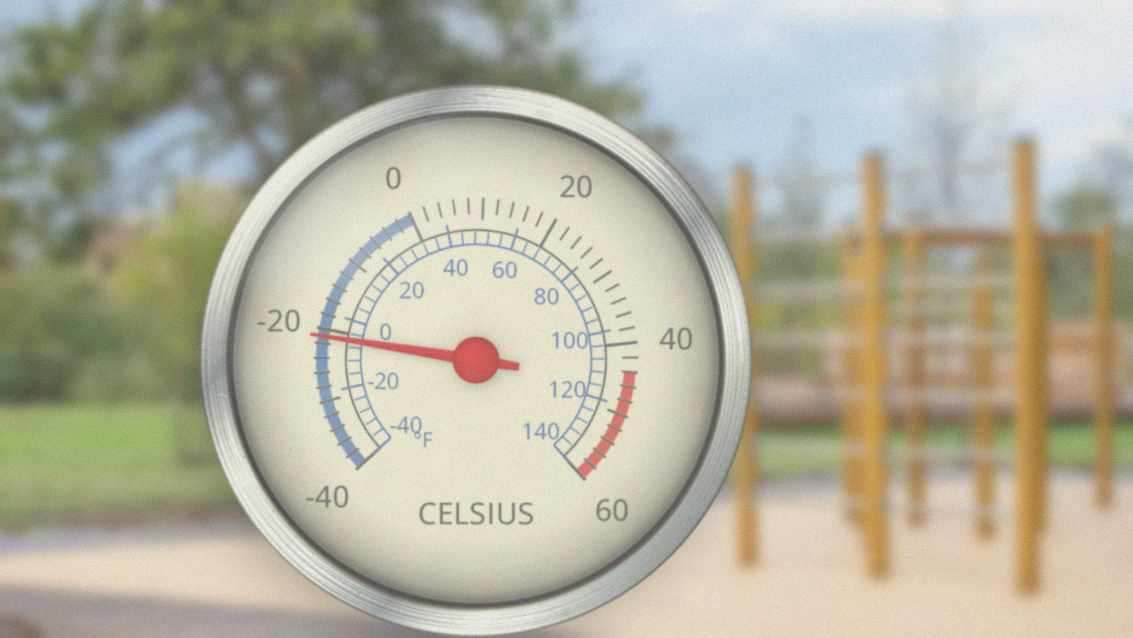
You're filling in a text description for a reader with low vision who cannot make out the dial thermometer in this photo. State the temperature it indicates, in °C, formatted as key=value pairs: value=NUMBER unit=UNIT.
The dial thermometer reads value=-21 unit=°C
